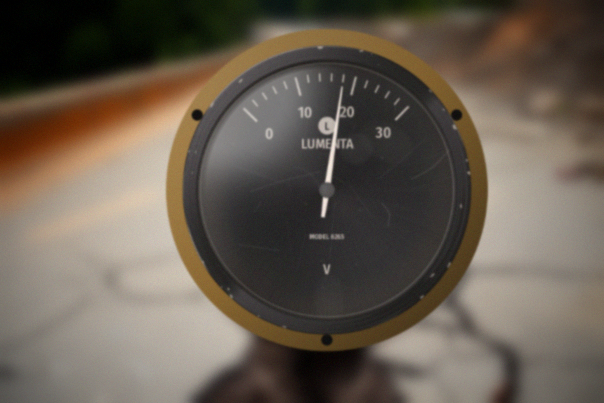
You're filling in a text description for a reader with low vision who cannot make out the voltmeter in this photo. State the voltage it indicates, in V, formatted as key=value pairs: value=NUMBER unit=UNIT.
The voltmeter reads value=18 unit=V
